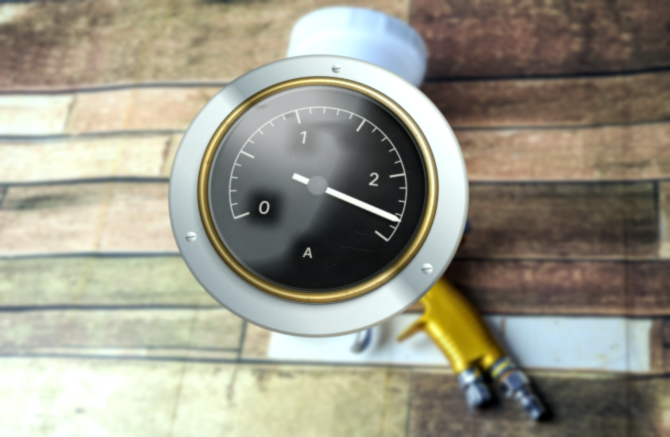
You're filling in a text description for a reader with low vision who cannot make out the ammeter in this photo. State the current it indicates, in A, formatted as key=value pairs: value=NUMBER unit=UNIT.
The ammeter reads value=2.35 unit=A
